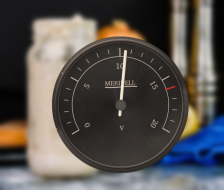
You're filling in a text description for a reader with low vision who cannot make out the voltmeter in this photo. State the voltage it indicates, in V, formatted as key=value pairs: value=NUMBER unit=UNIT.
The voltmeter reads value=10.5 unit=V
